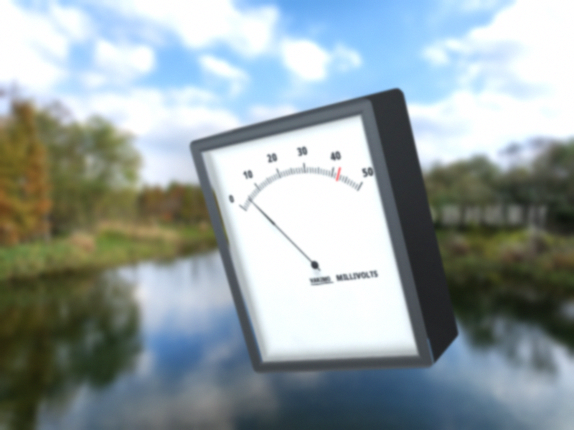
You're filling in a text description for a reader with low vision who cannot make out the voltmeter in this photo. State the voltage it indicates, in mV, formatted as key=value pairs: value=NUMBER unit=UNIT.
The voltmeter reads value=5 unit=mV
